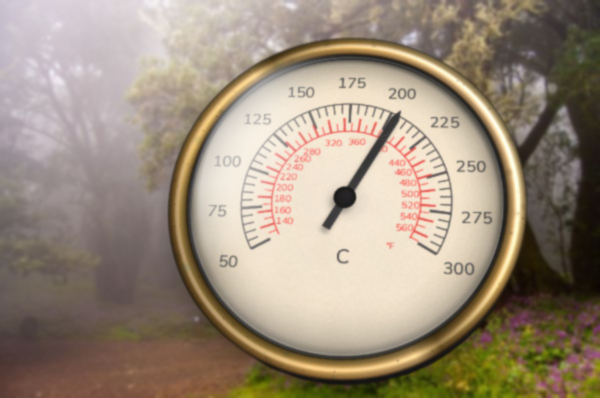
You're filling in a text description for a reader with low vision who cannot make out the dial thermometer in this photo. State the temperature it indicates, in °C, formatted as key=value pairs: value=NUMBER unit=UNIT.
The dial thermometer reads value=205 unit=°C
